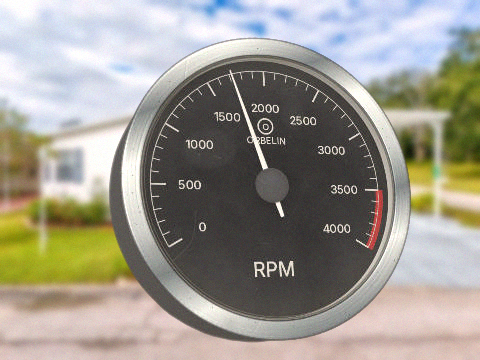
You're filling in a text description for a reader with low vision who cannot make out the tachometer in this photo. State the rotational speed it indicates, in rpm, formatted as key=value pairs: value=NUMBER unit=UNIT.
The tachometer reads value=1700 unit=rpm
